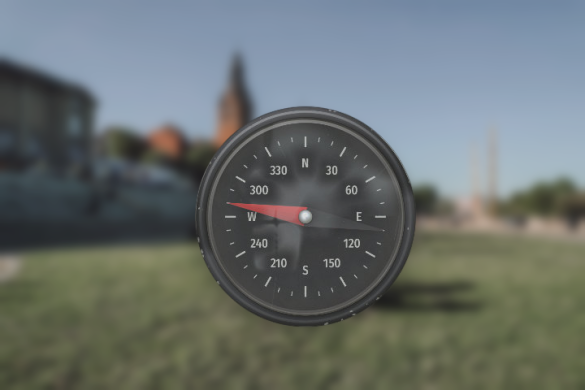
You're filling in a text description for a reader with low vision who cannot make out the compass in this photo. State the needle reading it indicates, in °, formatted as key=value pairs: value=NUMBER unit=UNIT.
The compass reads value=280 unit=°
